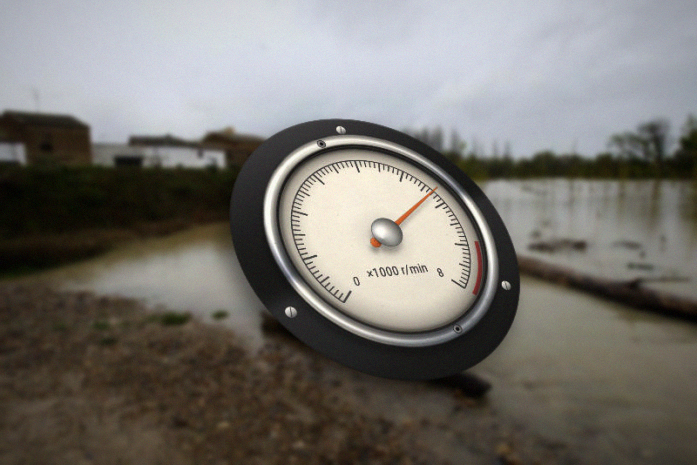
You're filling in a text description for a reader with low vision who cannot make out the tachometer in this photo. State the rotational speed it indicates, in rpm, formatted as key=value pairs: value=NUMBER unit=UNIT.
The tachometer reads value=5700 unit=rpm
